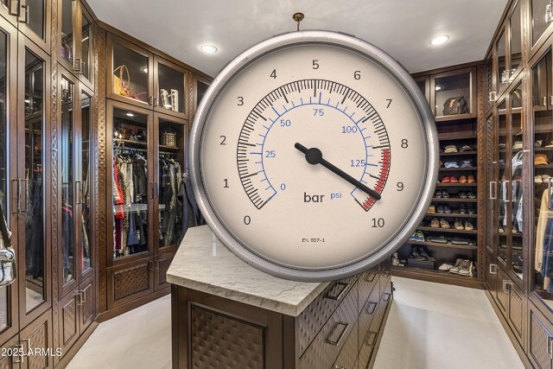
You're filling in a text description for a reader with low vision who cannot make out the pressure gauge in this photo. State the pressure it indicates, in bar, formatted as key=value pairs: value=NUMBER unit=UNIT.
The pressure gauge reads value=9.5 unit=bar
